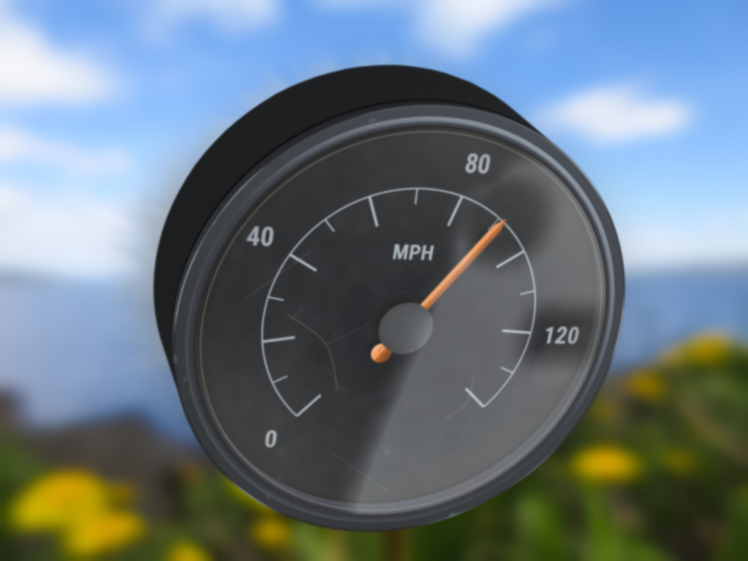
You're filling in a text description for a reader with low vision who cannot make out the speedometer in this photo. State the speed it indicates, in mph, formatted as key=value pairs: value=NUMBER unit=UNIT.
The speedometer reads value=90 unit=mph
